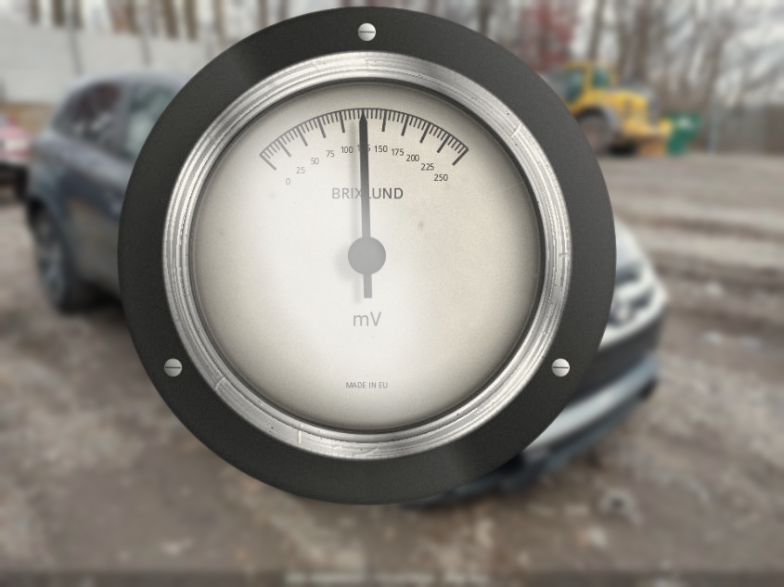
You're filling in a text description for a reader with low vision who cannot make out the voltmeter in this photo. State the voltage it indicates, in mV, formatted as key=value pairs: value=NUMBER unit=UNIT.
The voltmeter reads value=125 unit=mV
